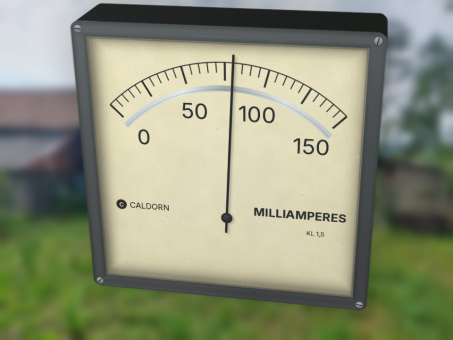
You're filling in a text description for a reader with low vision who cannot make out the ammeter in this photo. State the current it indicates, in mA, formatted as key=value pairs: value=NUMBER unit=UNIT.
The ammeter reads value=80 unit=mA
